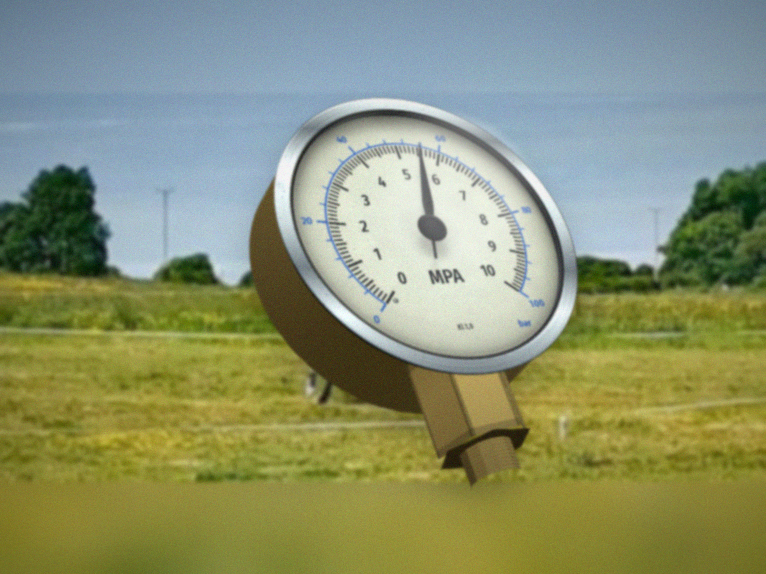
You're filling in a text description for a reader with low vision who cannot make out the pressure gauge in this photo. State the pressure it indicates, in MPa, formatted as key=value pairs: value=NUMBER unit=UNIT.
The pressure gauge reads value=5.5 unit=MPa
